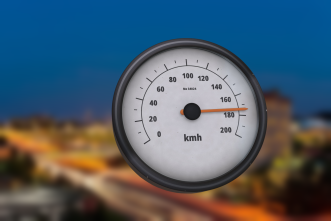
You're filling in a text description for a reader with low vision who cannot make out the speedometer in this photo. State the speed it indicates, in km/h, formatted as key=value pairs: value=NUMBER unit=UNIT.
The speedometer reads value=175 unit=km/h
